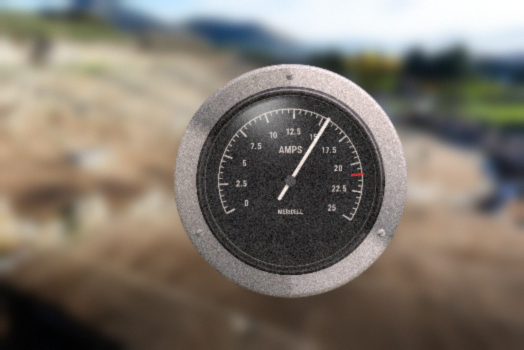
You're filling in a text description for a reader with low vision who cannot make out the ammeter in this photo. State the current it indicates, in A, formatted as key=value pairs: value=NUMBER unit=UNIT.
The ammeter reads value=15.5 unit=A
